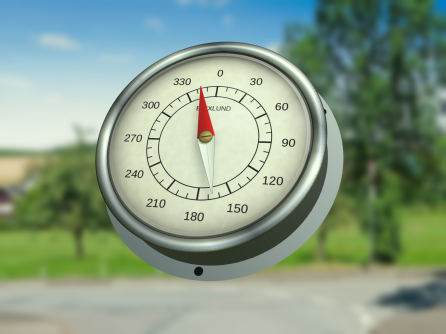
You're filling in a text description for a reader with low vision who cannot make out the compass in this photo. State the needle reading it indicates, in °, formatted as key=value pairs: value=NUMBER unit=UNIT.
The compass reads value=345 unit=°
